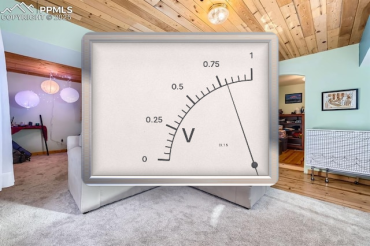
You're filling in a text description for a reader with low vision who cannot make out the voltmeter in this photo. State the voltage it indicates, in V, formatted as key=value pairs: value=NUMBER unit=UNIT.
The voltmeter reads value=0.8 unit=V
